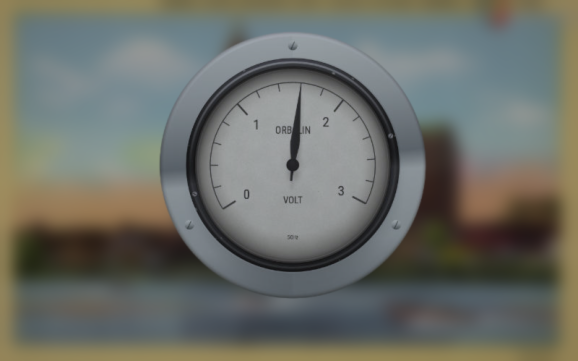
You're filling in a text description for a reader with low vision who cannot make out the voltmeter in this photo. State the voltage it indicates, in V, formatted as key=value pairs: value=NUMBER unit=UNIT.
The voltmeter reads value=1.6 unit=V
